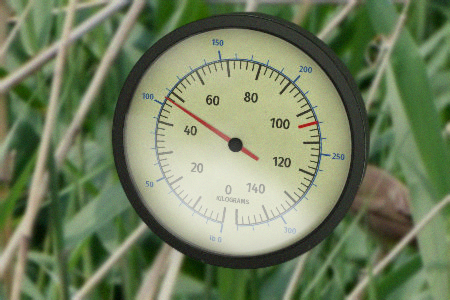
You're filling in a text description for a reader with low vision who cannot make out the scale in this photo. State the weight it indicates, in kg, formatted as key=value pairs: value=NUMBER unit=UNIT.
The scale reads value=48 unit=kg
